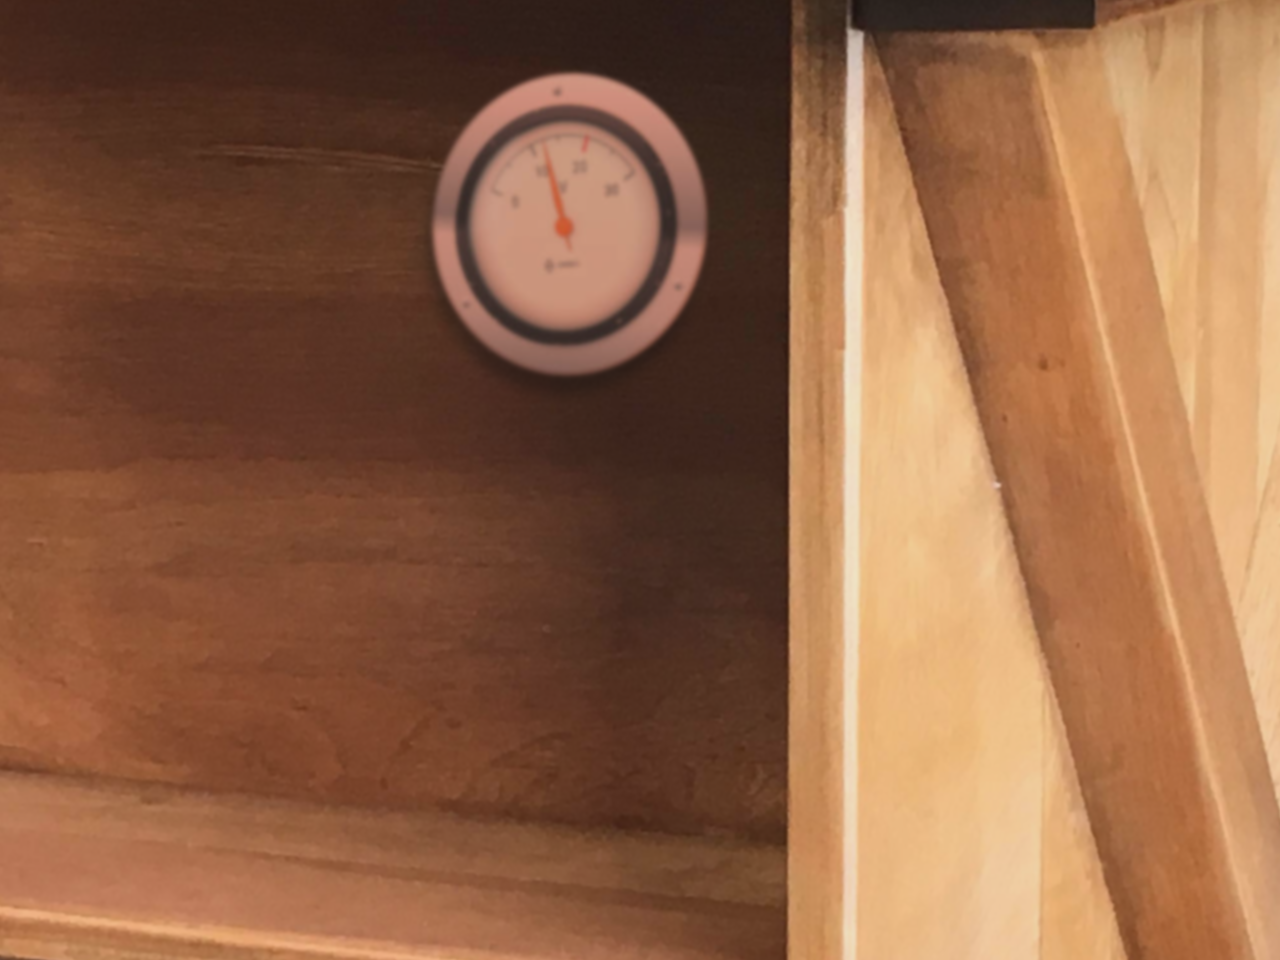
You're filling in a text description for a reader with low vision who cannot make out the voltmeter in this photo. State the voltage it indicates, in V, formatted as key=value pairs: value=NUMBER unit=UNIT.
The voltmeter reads value=12.5 unit=V
